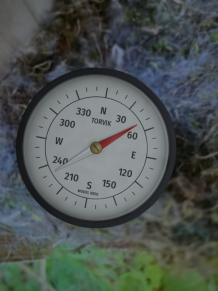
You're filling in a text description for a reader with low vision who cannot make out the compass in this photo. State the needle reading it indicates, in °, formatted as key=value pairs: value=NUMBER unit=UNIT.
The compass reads value=50 unit=°
